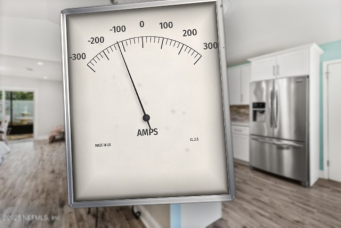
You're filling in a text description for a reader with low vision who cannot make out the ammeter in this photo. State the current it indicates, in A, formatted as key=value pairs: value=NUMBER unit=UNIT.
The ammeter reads value=-120 unit=A
